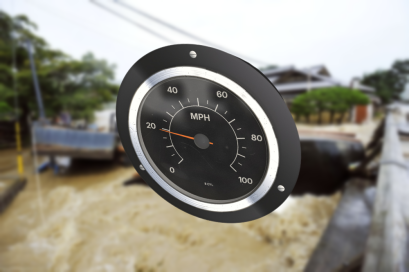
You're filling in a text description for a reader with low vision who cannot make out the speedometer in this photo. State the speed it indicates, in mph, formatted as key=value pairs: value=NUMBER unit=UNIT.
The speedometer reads value=20 unit=mph
